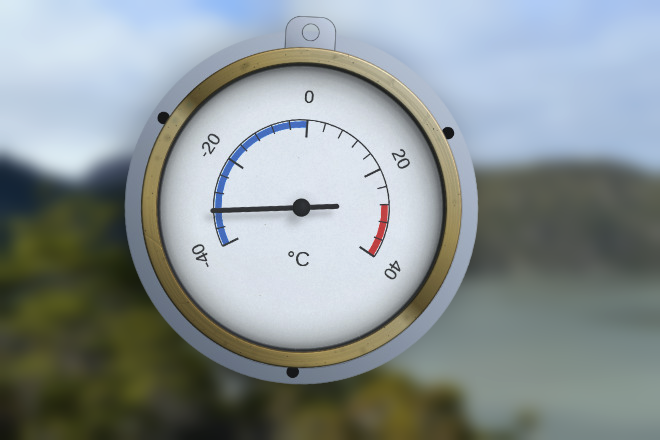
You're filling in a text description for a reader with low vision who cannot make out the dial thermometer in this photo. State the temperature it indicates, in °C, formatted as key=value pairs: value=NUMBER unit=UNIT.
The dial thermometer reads value=-32 unit=°C
